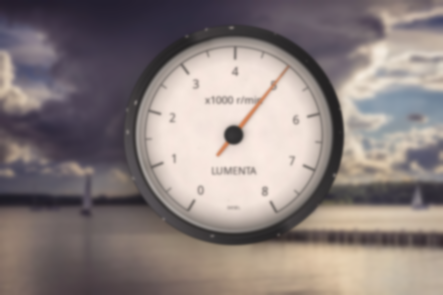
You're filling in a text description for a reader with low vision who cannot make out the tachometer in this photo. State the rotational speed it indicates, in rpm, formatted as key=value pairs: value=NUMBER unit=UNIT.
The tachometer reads value=5000 unit=rpm
